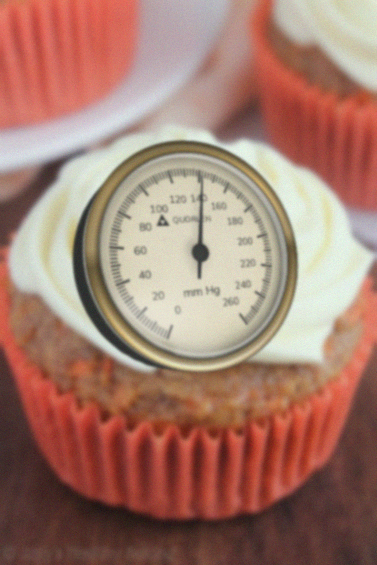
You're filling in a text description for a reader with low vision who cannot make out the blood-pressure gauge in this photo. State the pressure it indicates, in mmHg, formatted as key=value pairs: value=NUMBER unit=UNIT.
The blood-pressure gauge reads value=140 unit=mmHg
